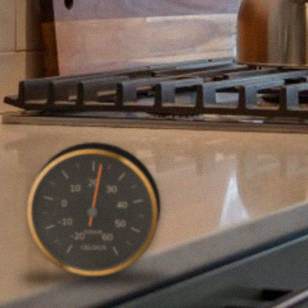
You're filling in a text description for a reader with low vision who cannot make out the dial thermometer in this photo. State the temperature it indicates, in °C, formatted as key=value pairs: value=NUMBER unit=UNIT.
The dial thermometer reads value=22.5 unit=°C
